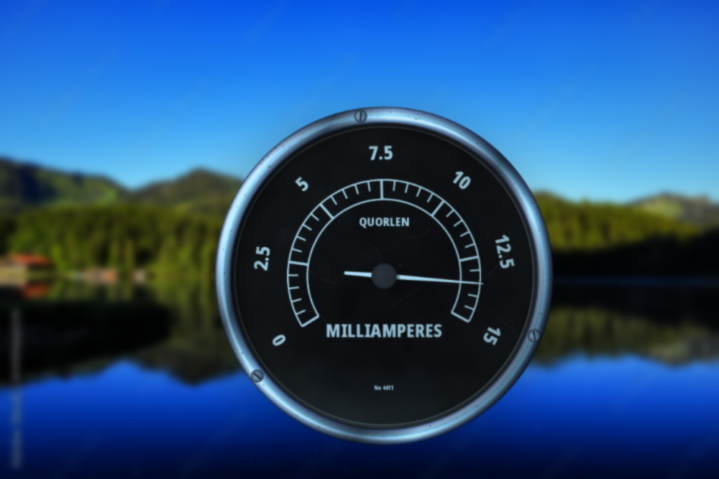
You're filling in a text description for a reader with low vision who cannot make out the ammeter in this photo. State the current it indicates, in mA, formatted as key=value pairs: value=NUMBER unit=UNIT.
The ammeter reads value=13.5 unit=mA
